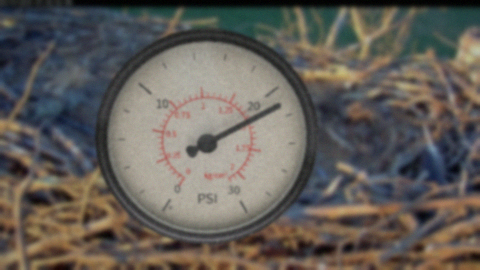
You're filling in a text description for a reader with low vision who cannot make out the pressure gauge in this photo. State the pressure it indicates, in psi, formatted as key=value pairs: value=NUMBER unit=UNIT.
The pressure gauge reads value=21 unit=psi
